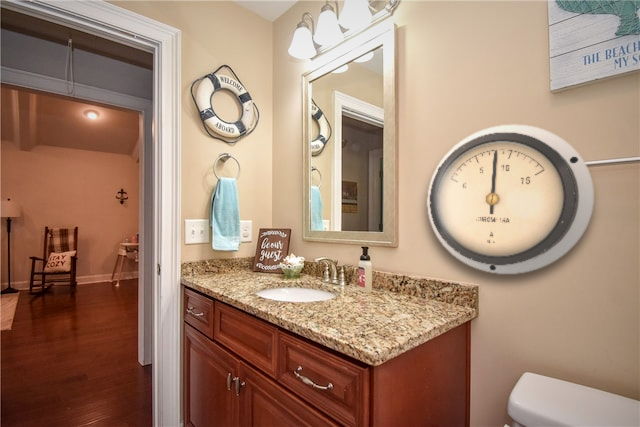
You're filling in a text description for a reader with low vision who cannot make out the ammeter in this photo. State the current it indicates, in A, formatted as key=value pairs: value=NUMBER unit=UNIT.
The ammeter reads value=8 unit=A
